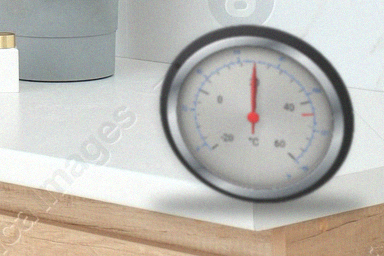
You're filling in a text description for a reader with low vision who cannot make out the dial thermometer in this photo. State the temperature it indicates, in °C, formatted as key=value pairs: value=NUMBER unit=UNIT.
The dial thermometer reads value=20 unit=°C
